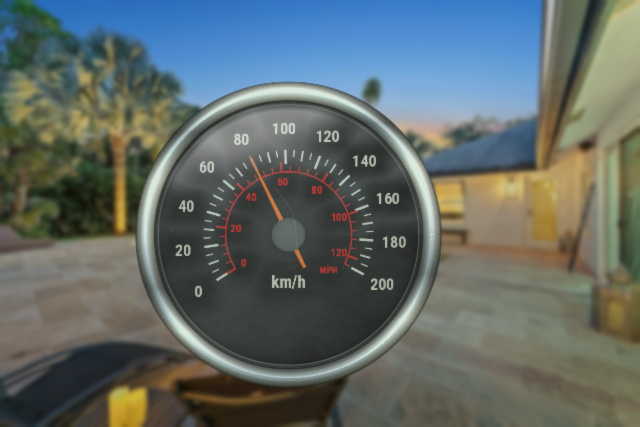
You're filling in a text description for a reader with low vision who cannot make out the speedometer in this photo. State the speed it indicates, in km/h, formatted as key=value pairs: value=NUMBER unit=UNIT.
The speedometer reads value=80 unit=km/h
